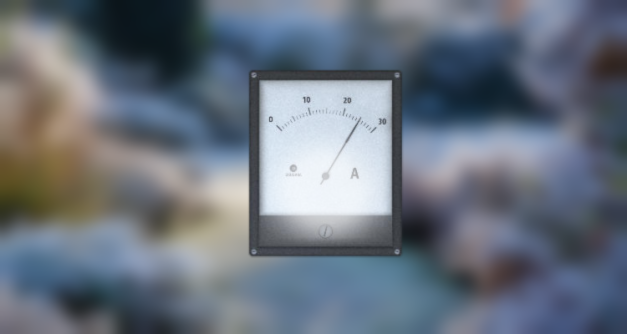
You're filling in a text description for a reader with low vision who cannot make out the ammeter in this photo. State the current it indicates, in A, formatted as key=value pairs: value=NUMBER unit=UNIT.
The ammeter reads value=25 unit=A
